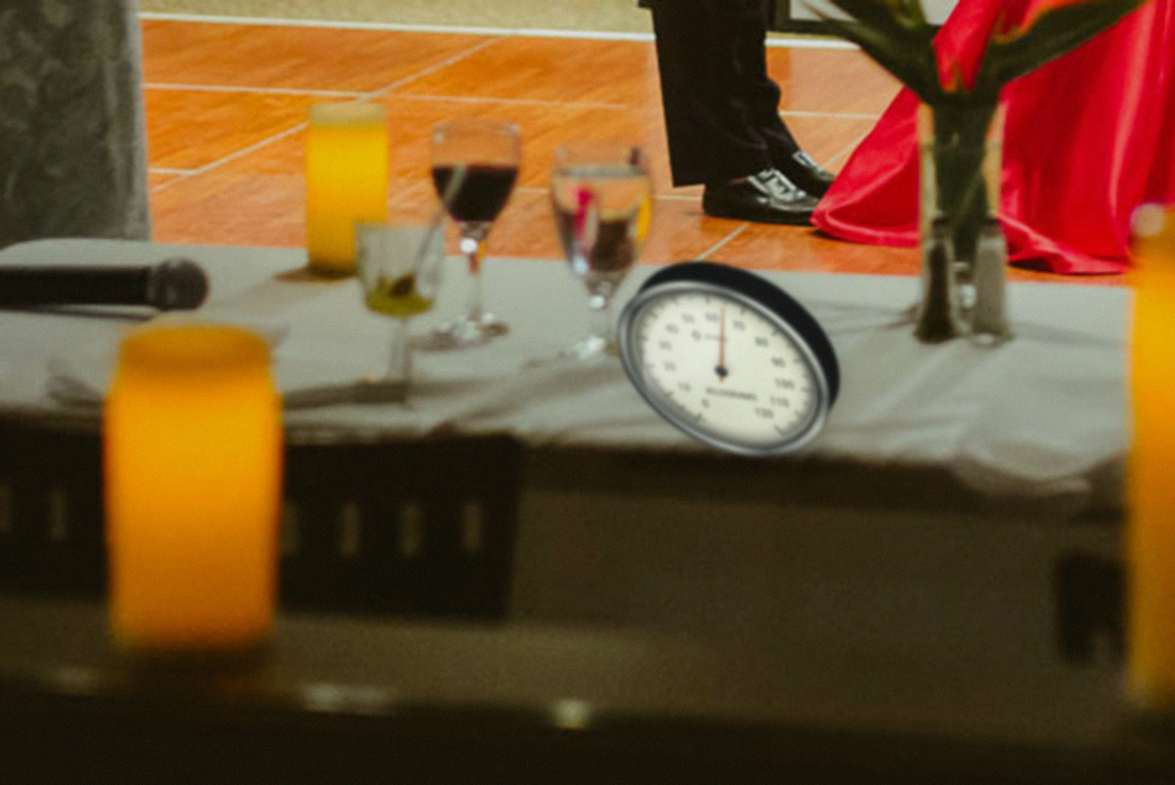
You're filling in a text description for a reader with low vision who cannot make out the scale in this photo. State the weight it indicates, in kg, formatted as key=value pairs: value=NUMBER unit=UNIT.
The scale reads value=65 unit=kg
